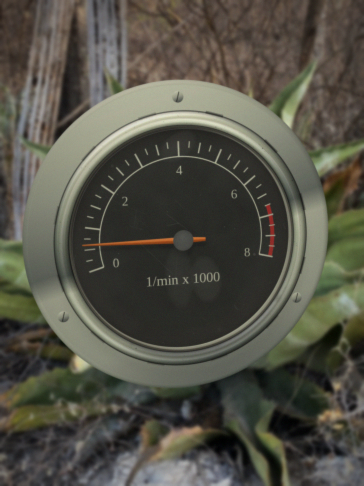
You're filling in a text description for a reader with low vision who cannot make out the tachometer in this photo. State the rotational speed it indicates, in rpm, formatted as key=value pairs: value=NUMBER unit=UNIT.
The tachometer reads value=625 unit=rpm
